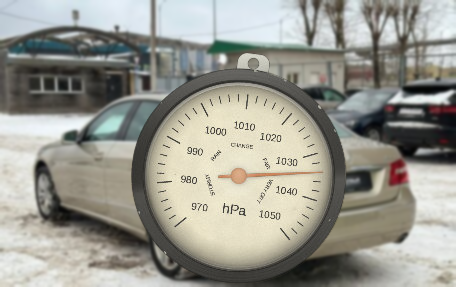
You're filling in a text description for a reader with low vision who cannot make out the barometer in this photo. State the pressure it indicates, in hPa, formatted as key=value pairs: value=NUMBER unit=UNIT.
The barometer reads value=1034 unit=hPa
